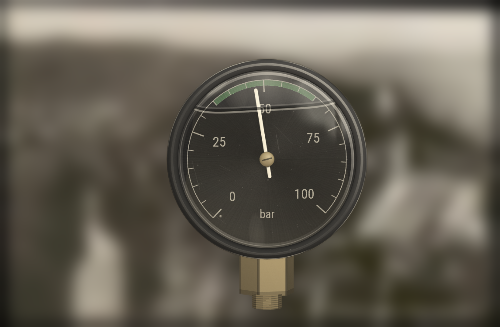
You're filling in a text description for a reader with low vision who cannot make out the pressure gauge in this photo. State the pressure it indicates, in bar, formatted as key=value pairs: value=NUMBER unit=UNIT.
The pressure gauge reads value=47.5 unit=bar
